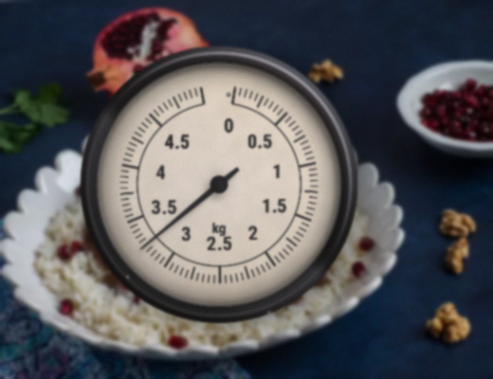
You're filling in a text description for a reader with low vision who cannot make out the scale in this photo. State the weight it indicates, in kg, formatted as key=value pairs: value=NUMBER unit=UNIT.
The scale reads value=3.25 unit=kg
